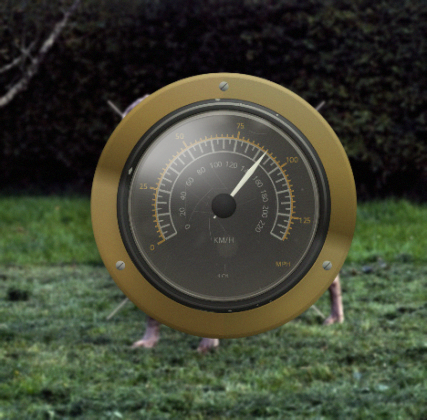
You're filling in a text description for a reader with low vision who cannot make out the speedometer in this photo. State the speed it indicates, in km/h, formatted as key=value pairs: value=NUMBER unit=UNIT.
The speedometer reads value=145 unit=km/h
